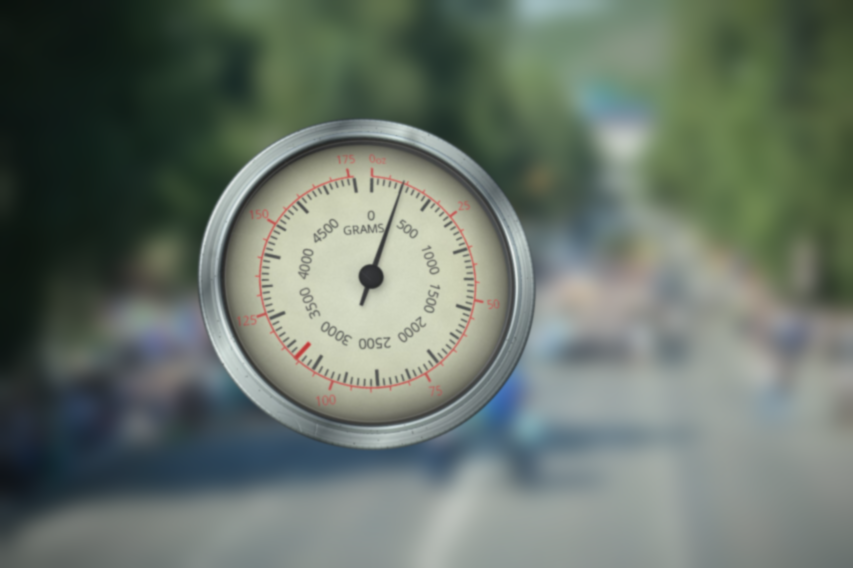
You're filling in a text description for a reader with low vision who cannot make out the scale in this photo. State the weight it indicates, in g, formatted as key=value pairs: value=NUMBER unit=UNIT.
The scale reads value=250 unit=g
